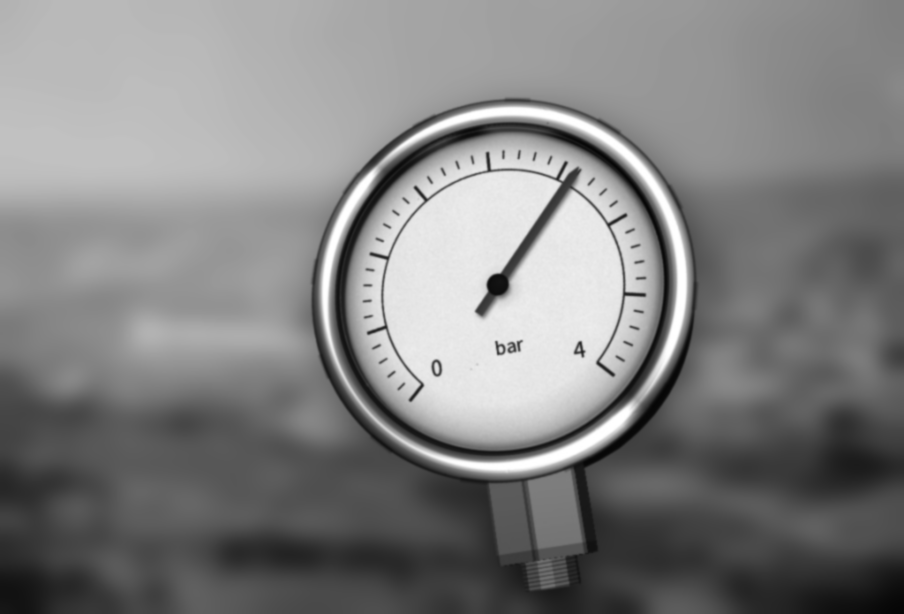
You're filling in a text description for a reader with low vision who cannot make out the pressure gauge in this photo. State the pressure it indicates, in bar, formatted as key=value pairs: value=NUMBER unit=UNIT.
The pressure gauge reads value=2.6 unit=bar
